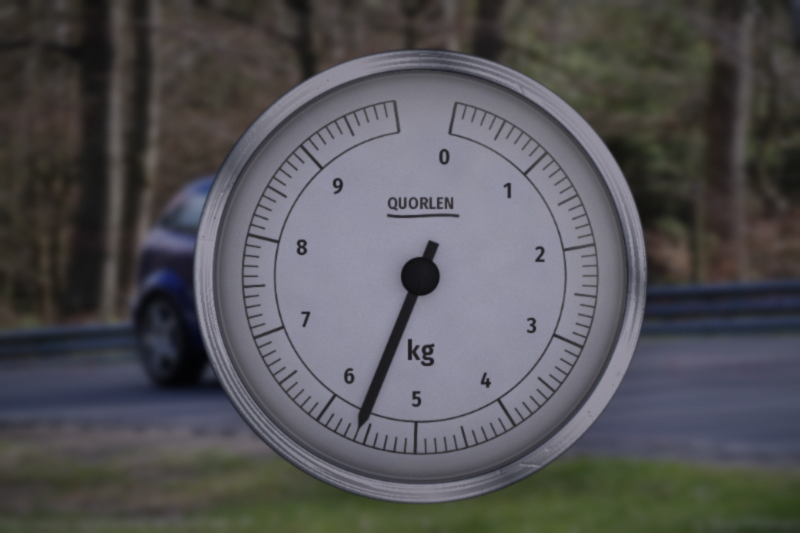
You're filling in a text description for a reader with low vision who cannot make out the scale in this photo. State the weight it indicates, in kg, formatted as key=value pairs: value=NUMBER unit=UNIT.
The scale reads value=5.6 unit=kg
